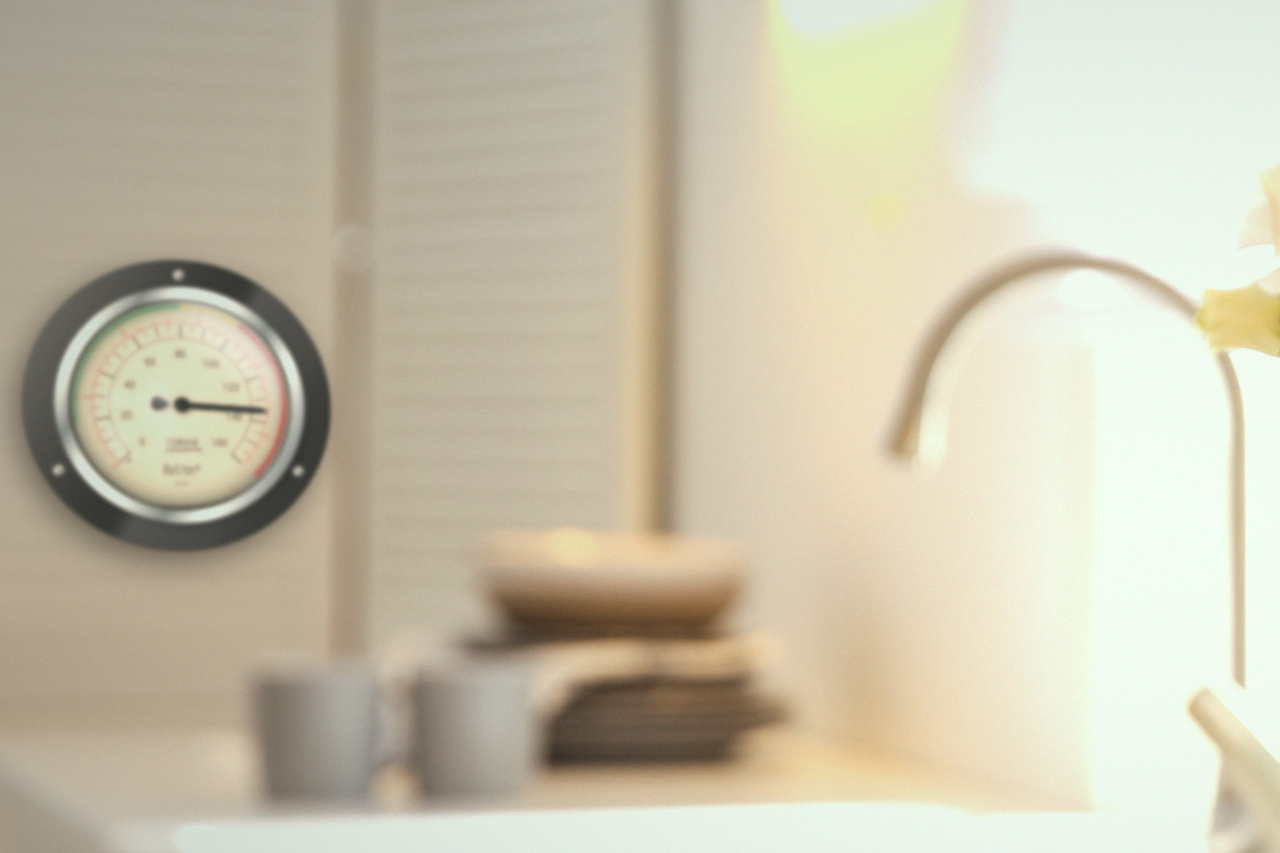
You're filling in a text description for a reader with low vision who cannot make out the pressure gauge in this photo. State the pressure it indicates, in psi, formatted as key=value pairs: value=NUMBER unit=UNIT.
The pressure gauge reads value=135 unit=psi
